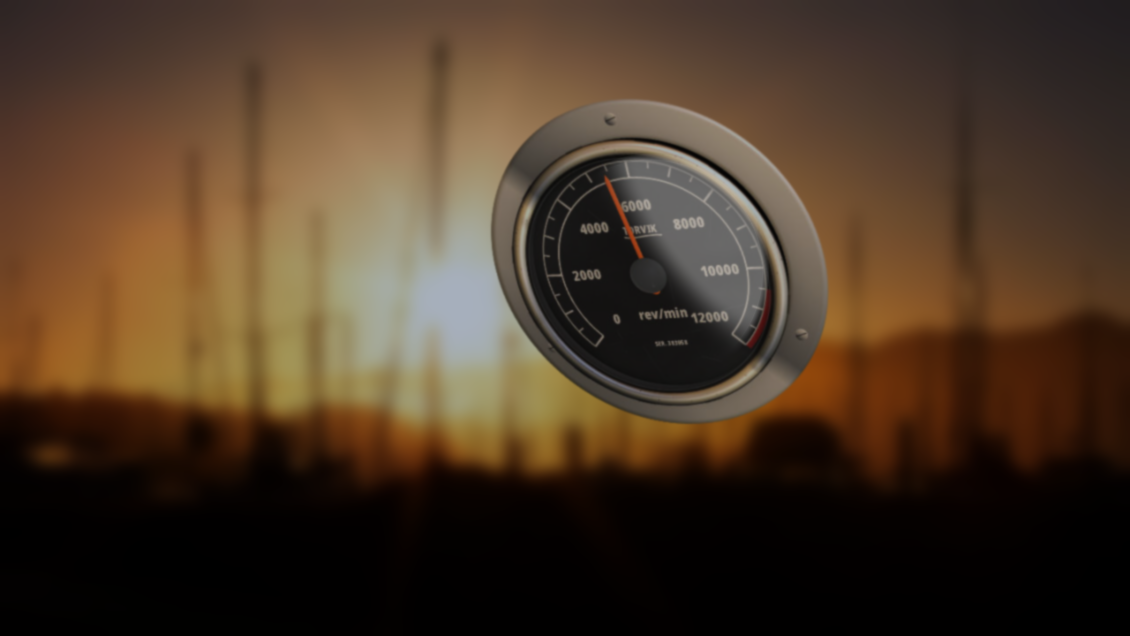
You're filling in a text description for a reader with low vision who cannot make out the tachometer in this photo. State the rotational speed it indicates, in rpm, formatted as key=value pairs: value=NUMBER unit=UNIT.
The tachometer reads value=5500 unit=rpm
